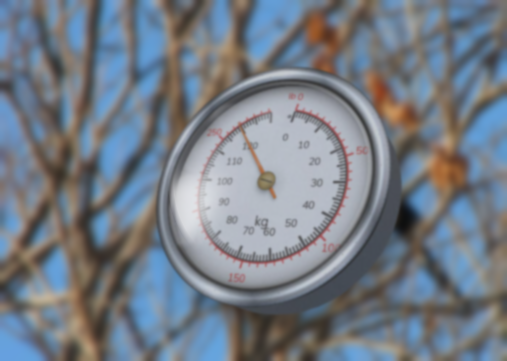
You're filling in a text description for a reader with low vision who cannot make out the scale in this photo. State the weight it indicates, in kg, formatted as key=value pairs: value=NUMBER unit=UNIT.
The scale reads value=120 unit=kg
